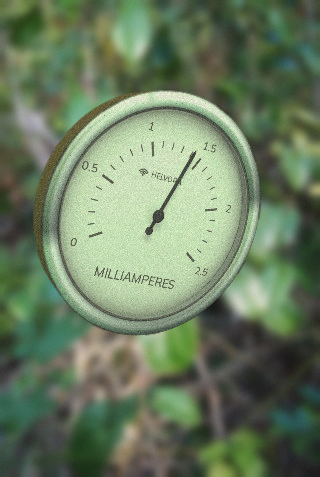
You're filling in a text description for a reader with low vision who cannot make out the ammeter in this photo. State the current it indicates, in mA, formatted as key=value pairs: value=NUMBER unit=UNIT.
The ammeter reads value=1.4 unit=mA
